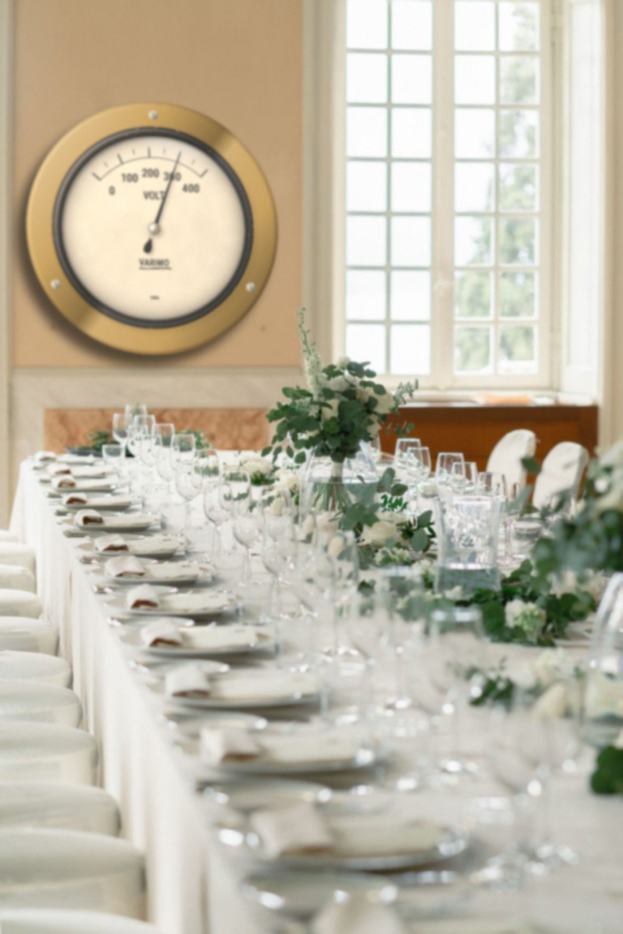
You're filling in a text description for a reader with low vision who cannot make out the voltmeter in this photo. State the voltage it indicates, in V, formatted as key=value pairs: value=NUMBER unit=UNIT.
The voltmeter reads value=300 unit=V
